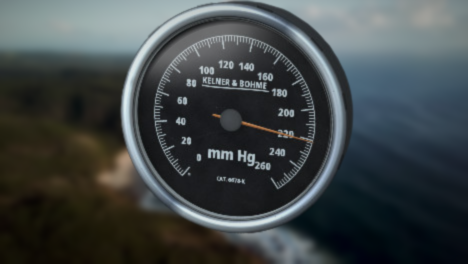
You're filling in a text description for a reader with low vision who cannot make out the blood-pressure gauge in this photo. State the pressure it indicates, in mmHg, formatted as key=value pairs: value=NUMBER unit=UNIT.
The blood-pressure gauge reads value=220 unit=mmHg
